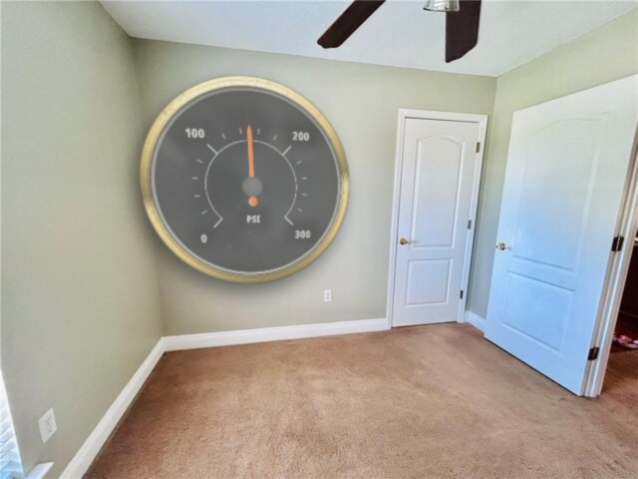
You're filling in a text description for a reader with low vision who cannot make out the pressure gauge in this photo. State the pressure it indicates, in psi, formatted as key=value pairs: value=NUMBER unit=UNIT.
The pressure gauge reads value=150 unit=psi
